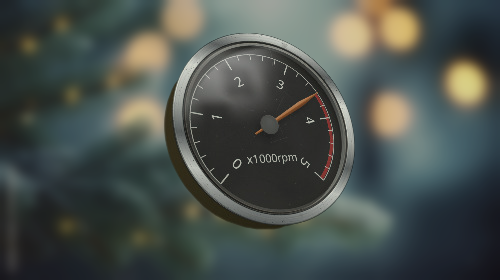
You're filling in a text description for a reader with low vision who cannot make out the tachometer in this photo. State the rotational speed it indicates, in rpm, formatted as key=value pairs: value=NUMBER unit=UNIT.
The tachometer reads value=3600 unit=rpm
